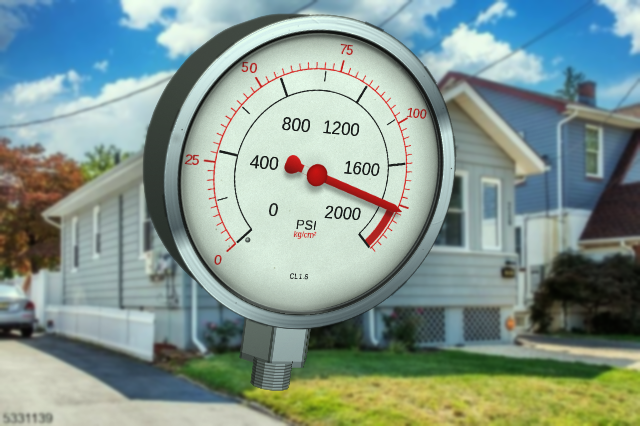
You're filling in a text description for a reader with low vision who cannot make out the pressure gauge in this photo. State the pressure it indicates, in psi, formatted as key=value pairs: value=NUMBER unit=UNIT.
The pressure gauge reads value=1800 unit=psi
